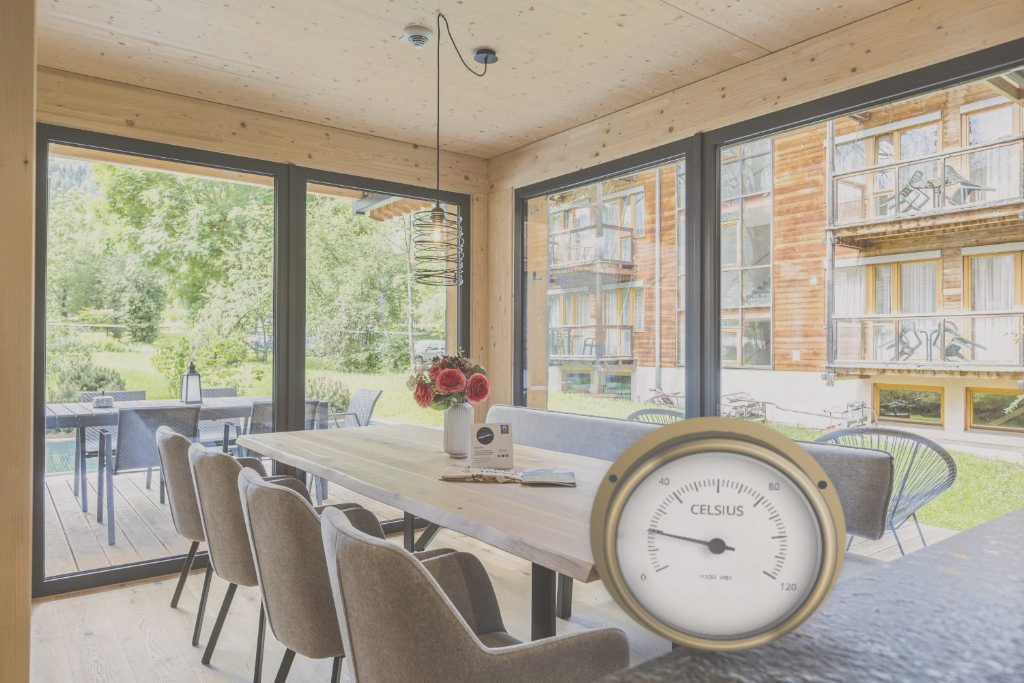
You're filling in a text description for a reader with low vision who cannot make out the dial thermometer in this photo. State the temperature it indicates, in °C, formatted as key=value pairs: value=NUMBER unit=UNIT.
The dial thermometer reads value=20 unit=°C
